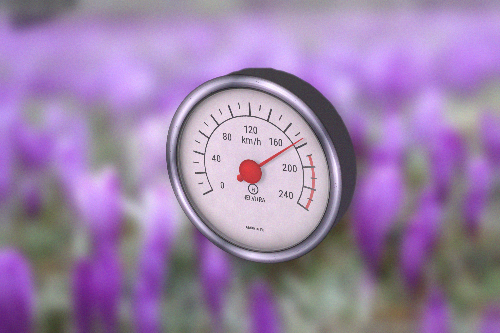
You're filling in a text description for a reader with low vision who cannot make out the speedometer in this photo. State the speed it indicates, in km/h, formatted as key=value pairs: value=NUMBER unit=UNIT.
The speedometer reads value=175 unit=km/h
